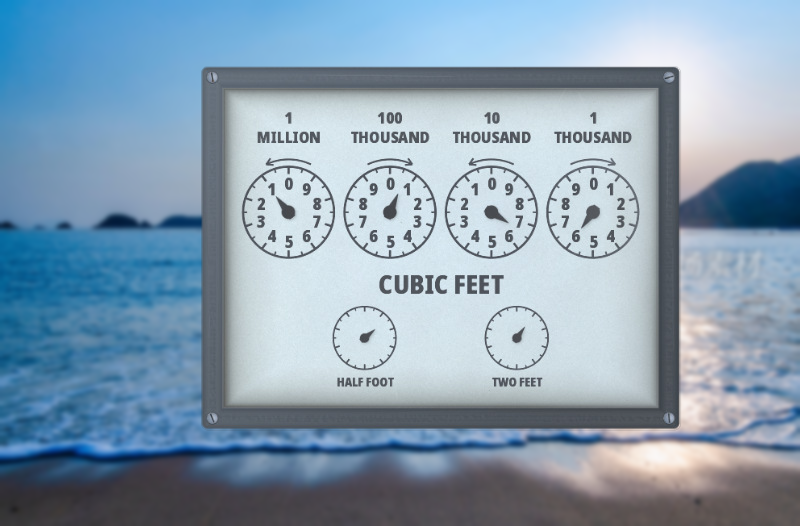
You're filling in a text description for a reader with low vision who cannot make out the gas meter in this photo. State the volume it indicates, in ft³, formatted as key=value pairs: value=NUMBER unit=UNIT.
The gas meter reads value=106600 unit=ft³
